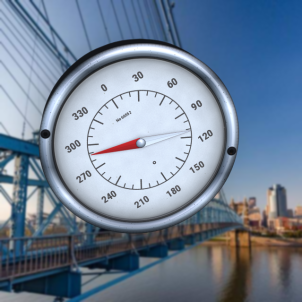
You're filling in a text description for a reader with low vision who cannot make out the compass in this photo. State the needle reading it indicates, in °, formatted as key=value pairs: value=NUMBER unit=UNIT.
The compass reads value=290 unit=°
